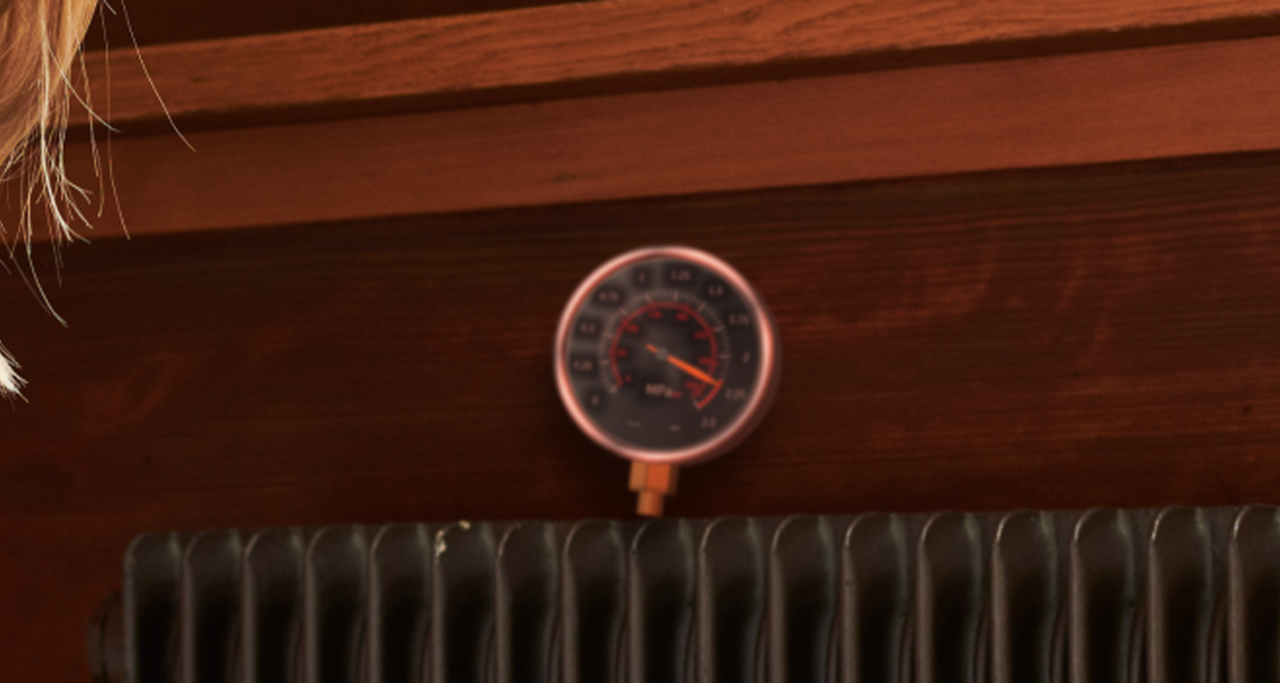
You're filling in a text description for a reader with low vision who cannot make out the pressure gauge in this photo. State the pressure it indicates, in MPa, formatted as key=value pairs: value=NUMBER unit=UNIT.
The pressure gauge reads value=2.25 unit=MPa
